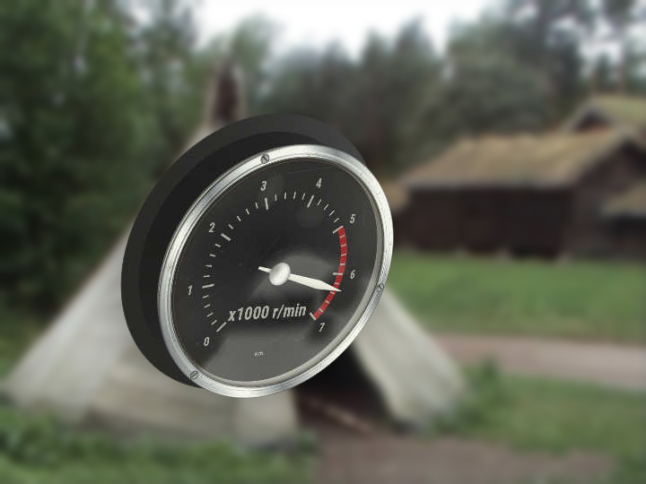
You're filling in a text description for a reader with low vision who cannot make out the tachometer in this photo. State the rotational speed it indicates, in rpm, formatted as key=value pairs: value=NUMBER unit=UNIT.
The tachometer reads value=6300 unit=rpm
